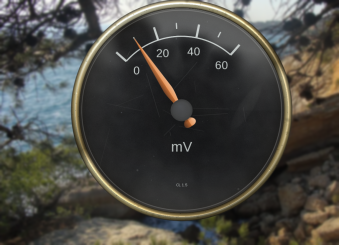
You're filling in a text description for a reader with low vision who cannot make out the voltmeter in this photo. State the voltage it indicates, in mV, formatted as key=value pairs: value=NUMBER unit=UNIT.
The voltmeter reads value=10 unit=mV
